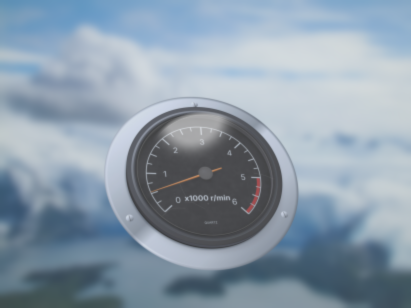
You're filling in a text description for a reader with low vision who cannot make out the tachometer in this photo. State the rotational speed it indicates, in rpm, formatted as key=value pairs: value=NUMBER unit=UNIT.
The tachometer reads value=500 unit=rpm
